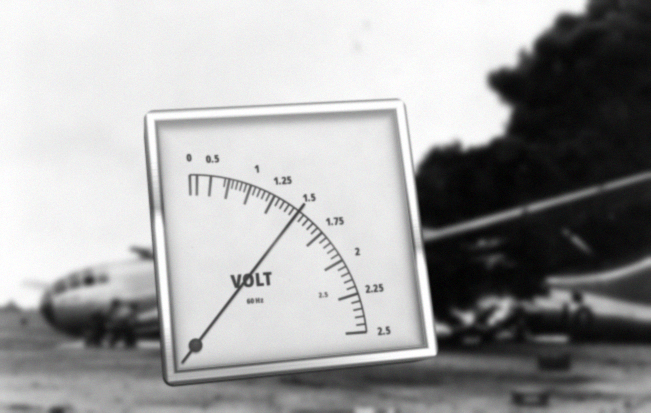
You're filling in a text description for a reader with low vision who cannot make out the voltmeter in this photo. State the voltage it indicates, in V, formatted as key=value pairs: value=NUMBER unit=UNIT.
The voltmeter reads value=1.5 unit=V
